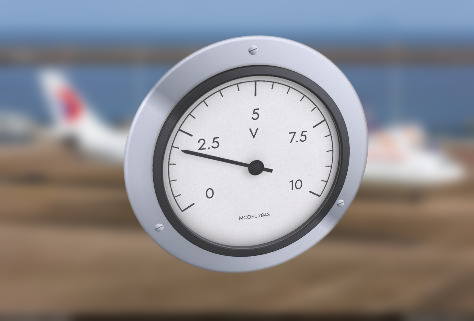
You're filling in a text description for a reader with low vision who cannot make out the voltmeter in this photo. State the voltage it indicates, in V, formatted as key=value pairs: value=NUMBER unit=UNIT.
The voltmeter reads value=2 unit=V
